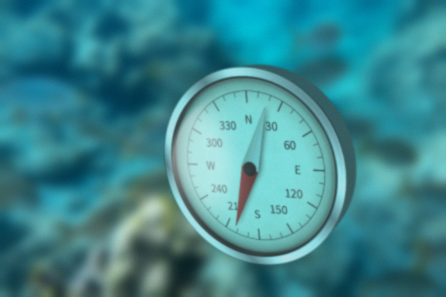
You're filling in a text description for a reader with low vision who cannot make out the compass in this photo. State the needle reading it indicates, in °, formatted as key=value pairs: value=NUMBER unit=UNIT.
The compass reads value=200 unit=°
